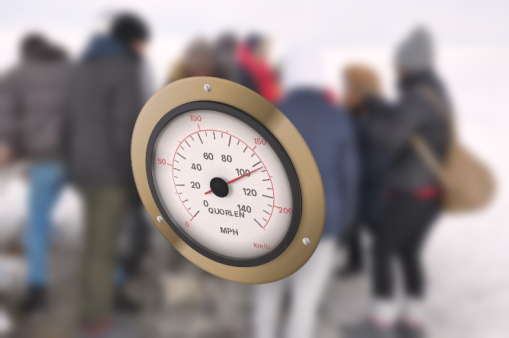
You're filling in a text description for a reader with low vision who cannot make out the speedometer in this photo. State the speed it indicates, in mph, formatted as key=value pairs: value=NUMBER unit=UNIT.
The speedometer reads value=102.5 unit=mph
